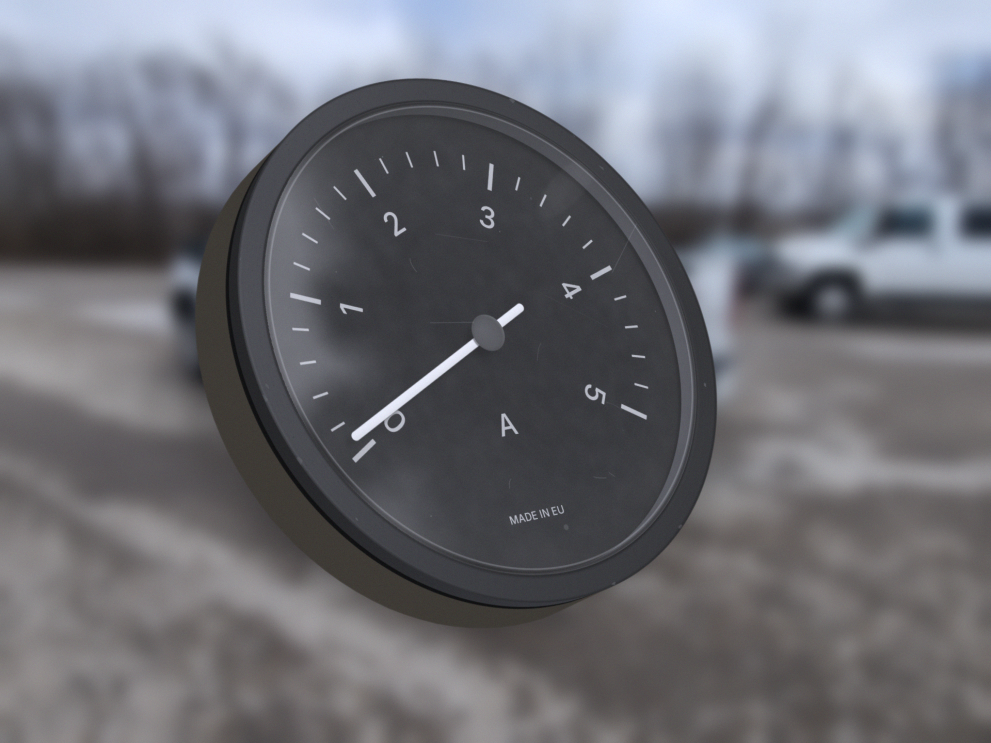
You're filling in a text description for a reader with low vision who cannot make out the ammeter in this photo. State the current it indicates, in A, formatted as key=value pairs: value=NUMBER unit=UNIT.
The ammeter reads value=0.1 unit=A
